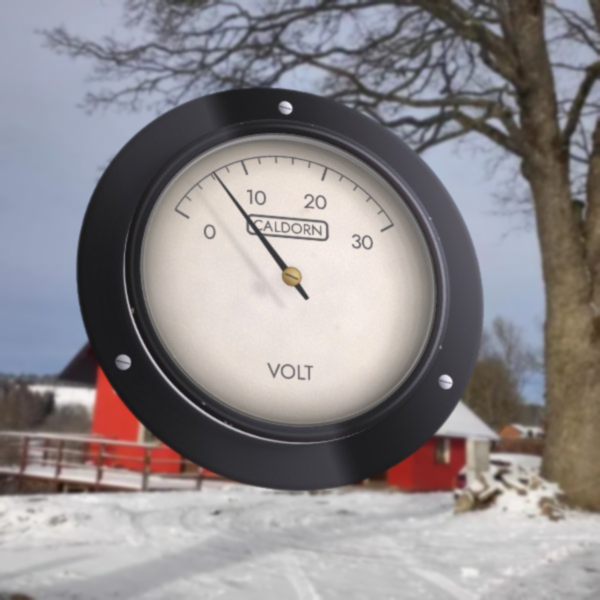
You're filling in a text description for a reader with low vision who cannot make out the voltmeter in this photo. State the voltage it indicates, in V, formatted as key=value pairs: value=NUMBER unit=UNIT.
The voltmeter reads value=6 unit=V
